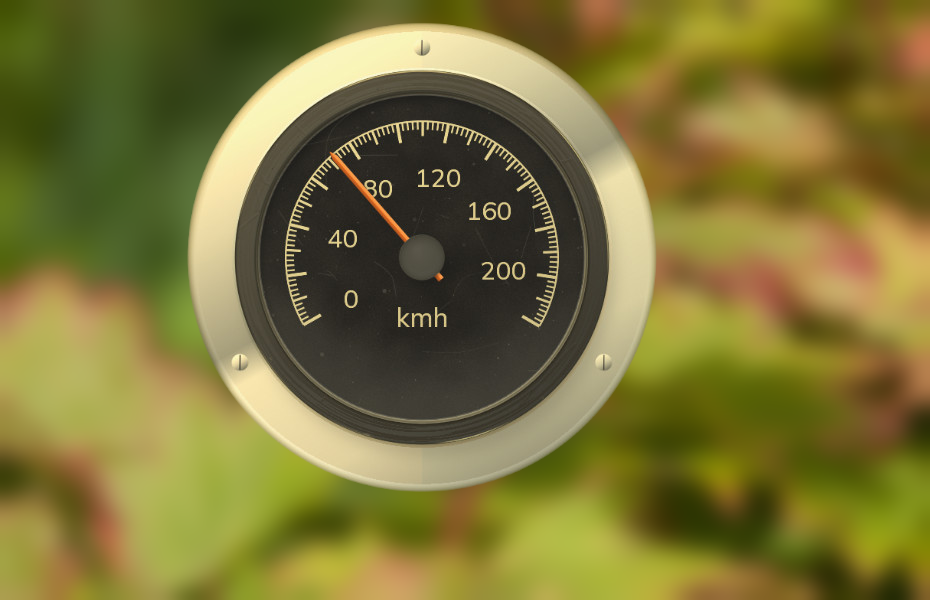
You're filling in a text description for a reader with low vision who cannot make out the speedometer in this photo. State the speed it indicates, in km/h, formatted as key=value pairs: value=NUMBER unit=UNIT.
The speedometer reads value=72 unit=km/h
